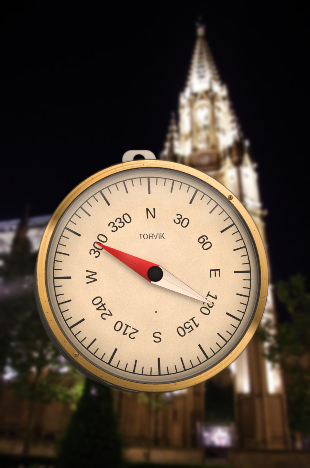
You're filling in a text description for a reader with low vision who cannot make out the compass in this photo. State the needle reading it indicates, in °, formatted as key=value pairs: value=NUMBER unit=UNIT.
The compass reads value=300 unit=°
